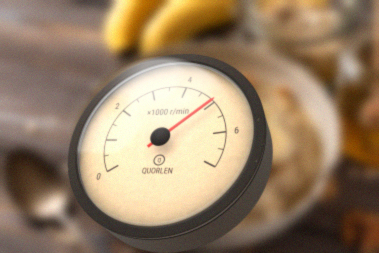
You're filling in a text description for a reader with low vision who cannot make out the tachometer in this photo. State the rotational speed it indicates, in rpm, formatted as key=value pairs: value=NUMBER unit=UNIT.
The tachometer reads value=5000 unit=rpm
